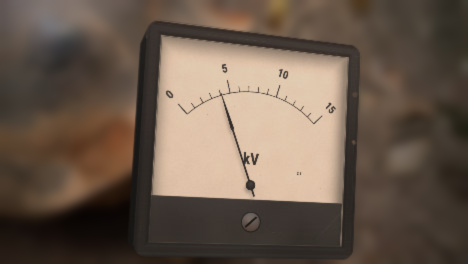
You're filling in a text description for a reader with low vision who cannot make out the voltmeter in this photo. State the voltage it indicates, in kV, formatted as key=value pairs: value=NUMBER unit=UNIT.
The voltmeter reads value=4 unit=kV
